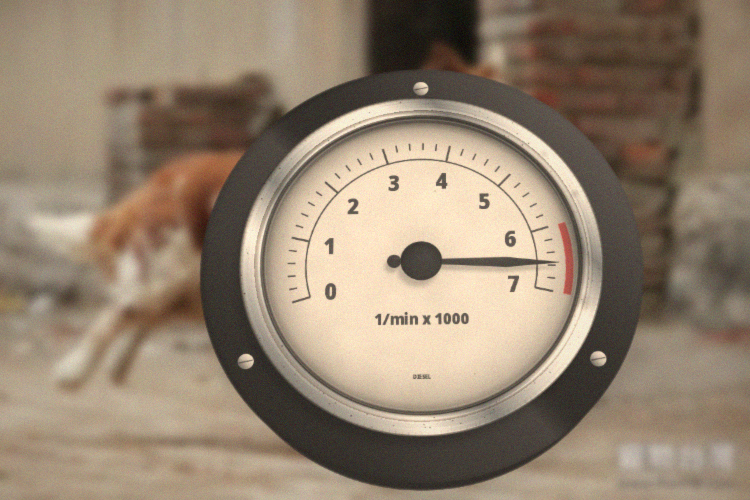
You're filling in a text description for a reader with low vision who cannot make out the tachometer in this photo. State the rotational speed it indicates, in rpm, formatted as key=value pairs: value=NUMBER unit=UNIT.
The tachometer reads value=6600 unit=rpm
